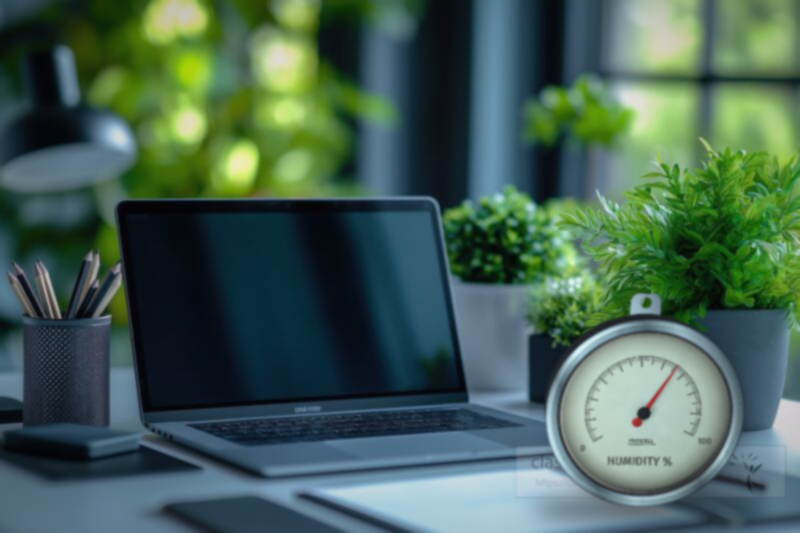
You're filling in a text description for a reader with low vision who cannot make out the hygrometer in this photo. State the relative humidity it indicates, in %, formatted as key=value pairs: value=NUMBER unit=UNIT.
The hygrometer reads value=65 unit=%
